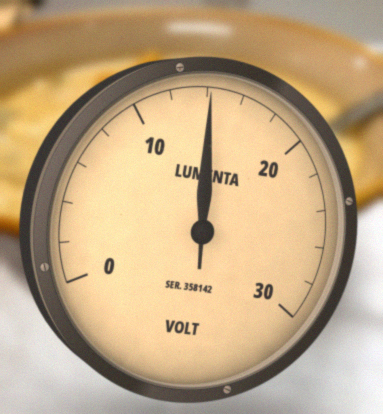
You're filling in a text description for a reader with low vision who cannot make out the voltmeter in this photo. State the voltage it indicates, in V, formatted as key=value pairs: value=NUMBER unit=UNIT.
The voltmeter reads value=14 unit=V
